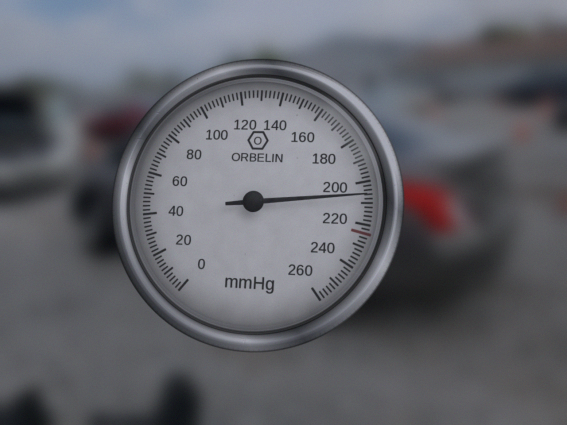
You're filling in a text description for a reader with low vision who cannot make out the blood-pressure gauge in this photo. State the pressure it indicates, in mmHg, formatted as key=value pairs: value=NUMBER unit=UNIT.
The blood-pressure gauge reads value=206 unit=mmHg
